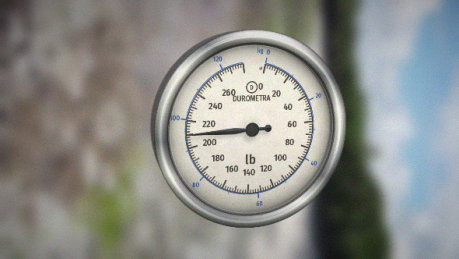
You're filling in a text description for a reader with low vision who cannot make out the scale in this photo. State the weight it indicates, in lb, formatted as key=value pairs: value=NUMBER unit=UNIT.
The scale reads value=210 unit=lb
